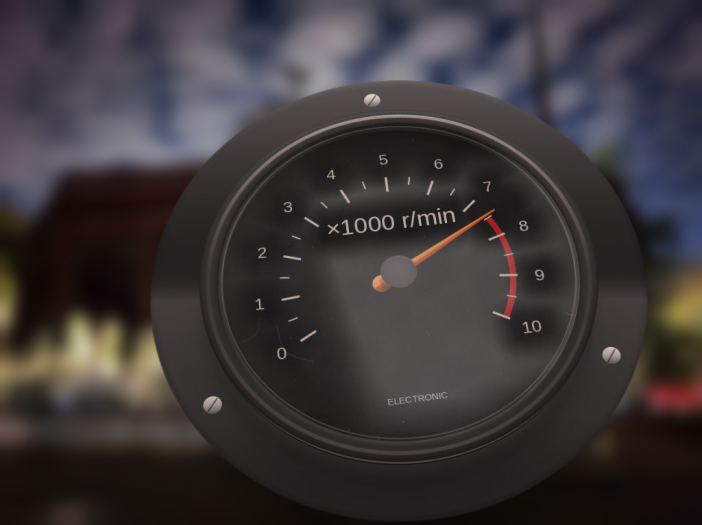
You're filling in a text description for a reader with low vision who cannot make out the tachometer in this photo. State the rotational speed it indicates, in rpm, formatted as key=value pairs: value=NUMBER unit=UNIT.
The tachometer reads value=7500 unit=rpm
